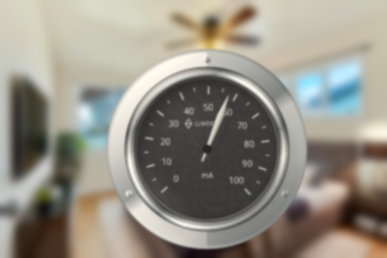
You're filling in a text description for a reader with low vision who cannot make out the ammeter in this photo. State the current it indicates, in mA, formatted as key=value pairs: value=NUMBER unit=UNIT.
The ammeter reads value=57.5 unit=mA
